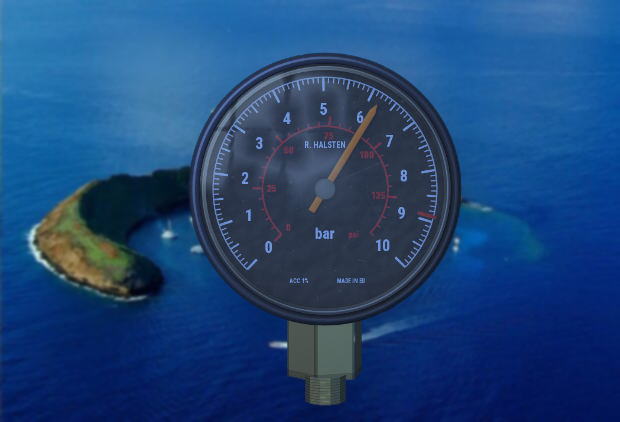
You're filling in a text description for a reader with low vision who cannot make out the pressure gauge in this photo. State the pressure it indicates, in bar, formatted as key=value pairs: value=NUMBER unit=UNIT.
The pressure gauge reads value=6.2 unit=bar
